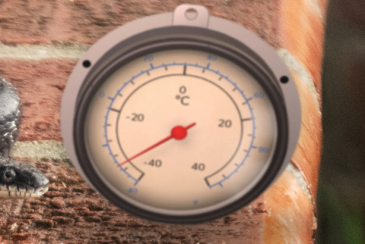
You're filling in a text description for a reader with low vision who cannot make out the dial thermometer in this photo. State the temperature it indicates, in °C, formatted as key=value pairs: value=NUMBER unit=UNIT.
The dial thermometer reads value=-34 unit=°C
